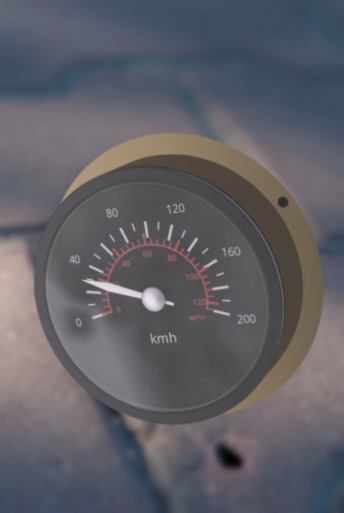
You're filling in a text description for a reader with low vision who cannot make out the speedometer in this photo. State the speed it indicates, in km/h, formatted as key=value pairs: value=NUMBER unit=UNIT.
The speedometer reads value=30 unit=km/h
